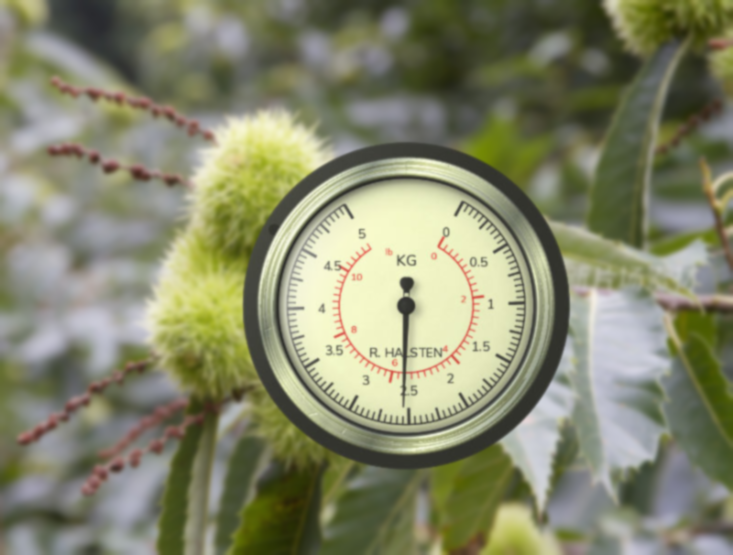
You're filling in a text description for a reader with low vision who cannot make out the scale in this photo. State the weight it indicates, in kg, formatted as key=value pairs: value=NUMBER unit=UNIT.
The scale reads value=2.55 unit=kg
